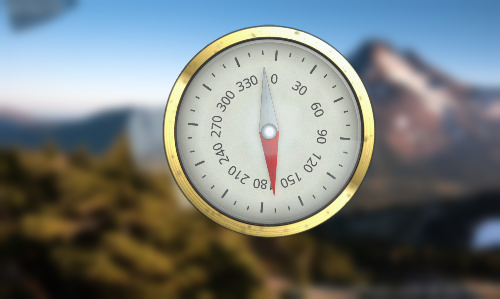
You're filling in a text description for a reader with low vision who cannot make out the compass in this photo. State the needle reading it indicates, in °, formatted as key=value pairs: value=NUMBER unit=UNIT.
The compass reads value=170 unit=°
